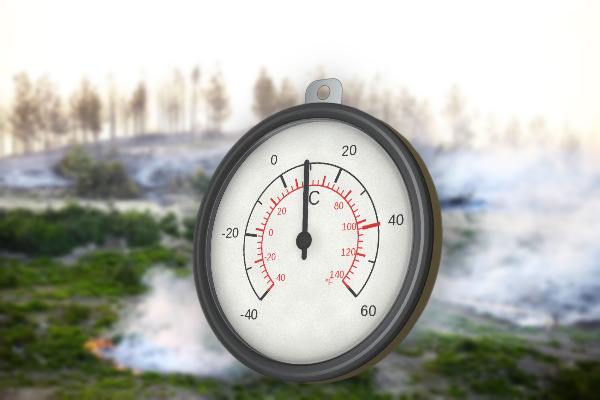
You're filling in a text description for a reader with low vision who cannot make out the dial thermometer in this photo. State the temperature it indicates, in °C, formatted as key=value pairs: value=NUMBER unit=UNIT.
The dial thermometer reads value=10 unit=°C
